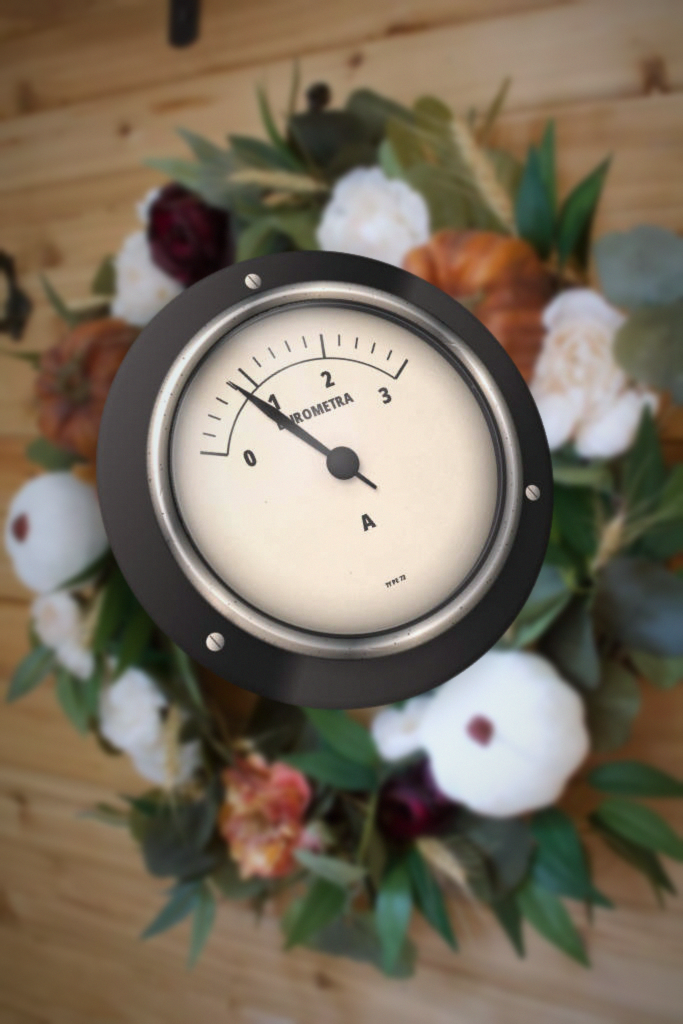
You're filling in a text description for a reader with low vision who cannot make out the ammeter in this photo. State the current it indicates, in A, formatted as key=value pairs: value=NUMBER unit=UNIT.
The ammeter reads value=0.8 unit=A
